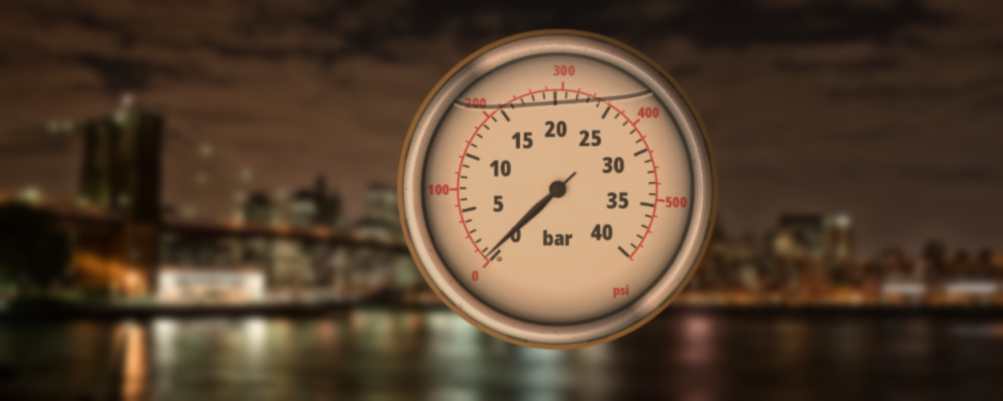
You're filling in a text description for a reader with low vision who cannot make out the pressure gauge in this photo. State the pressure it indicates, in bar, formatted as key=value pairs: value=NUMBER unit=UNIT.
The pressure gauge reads value=0.5 unit=bar
